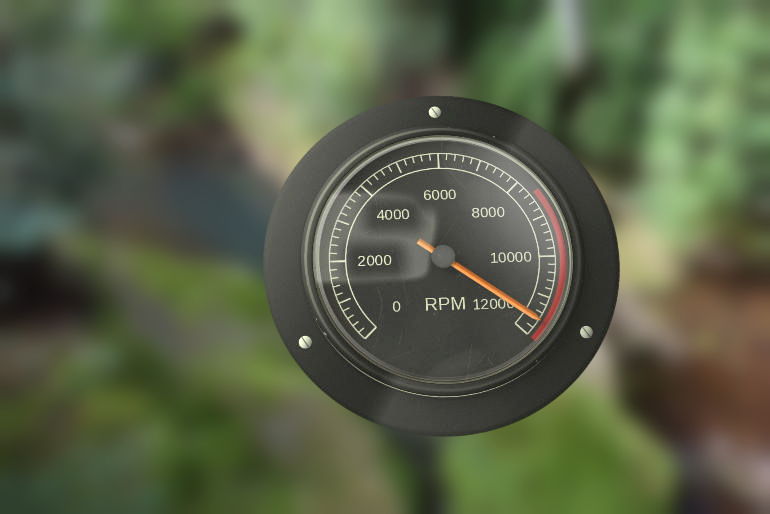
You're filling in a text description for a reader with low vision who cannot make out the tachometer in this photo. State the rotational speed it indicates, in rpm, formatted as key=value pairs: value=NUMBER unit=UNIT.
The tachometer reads value=11600 unit=rpm
